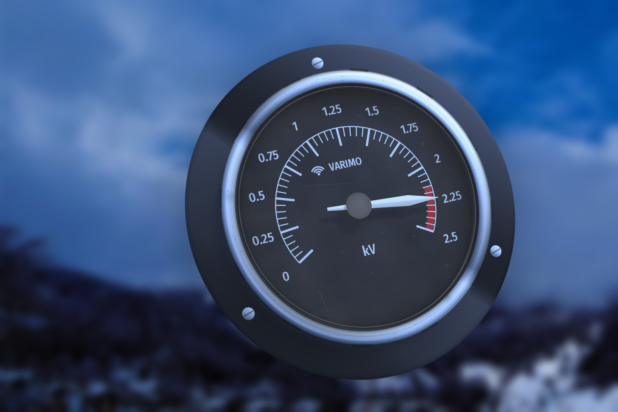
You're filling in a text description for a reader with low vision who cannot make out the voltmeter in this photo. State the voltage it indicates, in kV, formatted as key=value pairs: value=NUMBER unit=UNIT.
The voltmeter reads value=2.25 unit=kV
